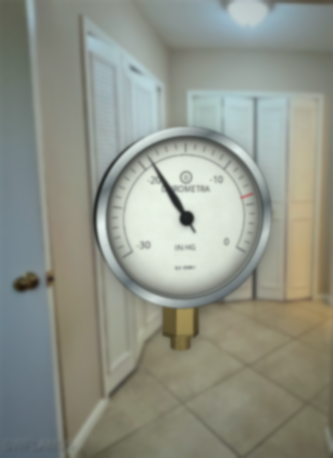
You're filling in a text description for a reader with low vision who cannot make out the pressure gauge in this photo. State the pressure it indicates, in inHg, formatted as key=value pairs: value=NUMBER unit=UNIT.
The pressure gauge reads value=-19 unit=inHg
